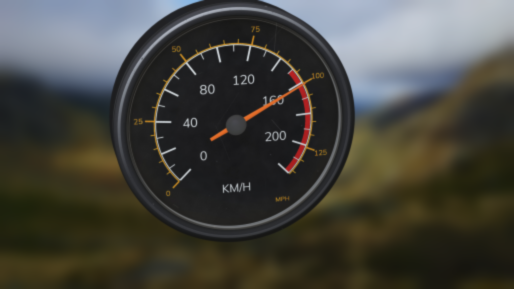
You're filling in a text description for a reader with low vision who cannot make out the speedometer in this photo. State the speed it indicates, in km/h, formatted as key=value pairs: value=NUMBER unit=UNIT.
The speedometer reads value=160 unit=km/h
